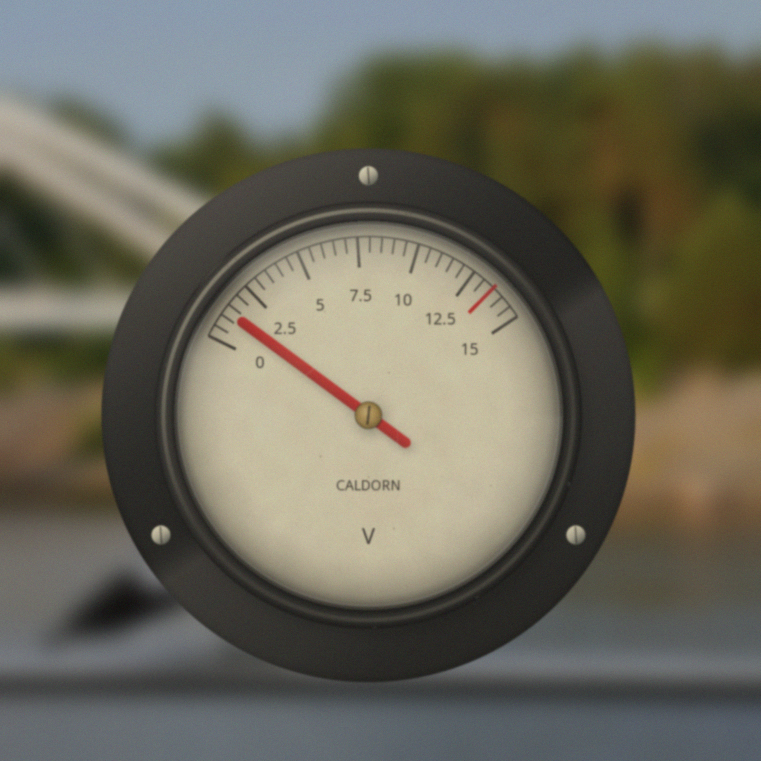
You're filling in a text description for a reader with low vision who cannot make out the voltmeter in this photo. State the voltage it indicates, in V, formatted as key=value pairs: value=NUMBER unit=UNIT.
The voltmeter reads value=1.25 unit=V
